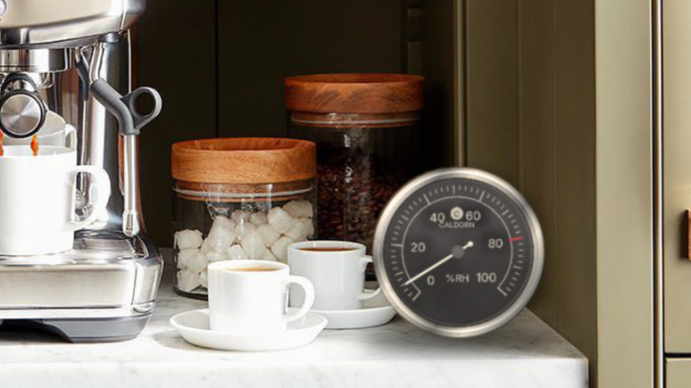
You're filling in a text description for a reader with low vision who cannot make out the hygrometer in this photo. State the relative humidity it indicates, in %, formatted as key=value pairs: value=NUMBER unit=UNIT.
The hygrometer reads value=6 unit=%
